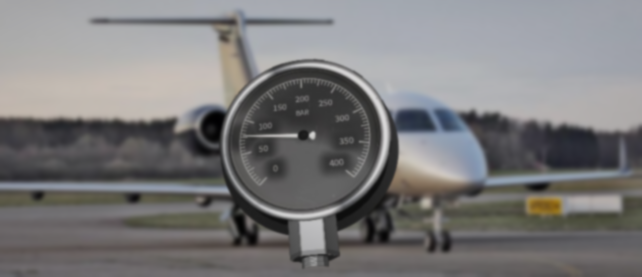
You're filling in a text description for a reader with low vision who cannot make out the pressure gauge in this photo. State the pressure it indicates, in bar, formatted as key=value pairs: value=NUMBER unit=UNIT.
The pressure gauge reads value=75 unit=bar
